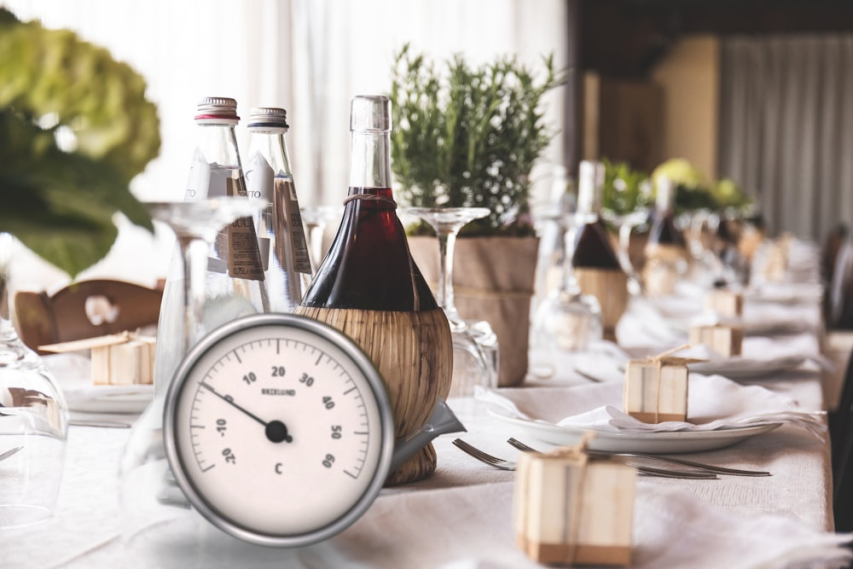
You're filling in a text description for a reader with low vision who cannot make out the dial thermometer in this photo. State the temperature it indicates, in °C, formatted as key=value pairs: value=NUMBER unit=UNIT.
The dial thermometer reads value=0 unit=°C
